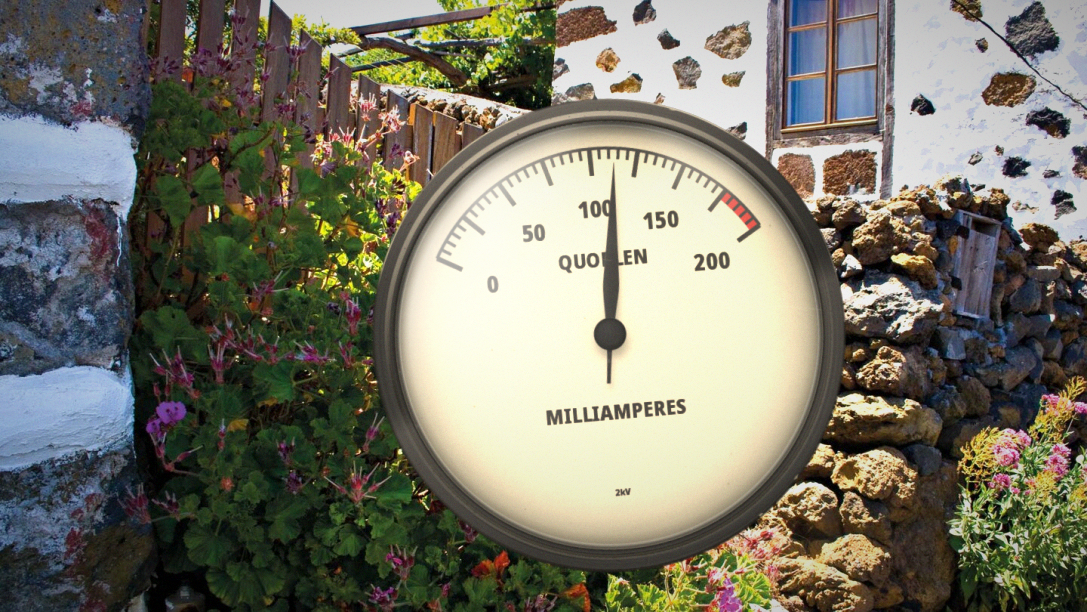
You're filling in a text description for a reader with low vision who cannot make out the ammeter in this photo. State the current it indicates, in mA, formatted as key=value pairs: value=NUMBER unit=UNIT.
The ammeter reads value=112.5 unit=mA
